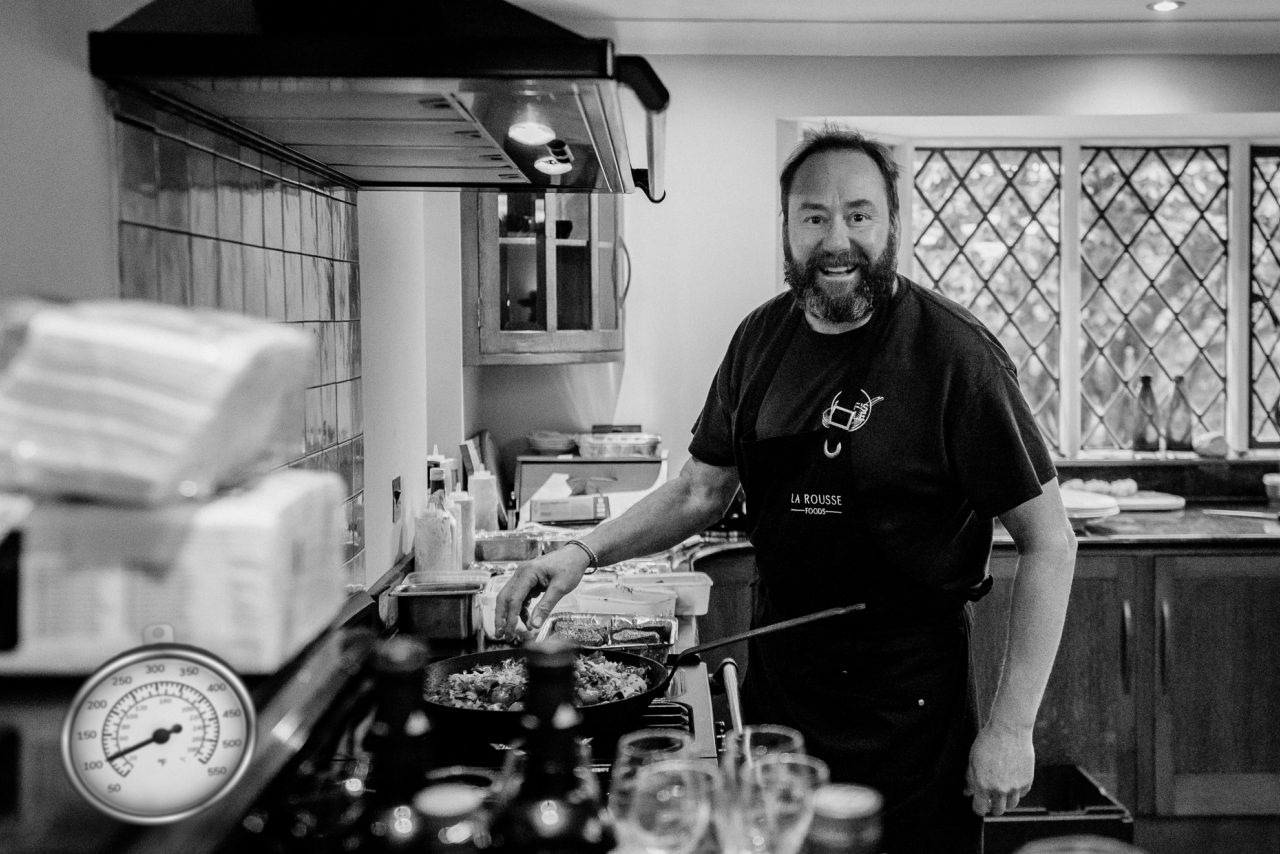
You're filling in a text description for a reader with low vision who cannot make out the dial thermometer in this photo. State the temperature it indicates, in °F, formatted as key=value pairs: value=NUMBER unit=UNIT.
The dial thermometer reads value=100 unit=°F
